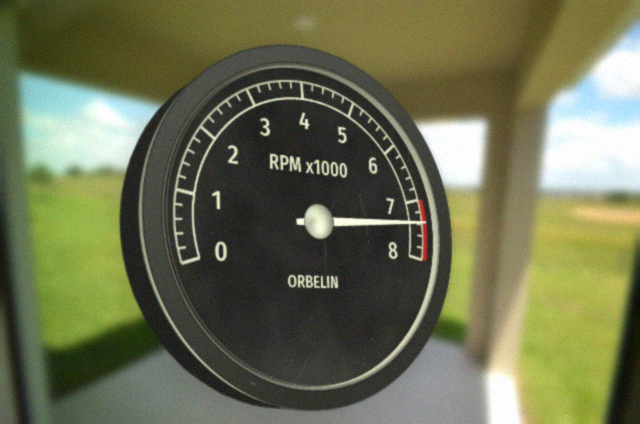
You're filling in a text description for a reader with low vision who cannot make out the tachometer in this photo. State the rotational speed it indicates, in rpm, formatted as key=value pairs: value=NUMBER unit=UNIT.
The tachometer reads value=7400 unit=rpm
